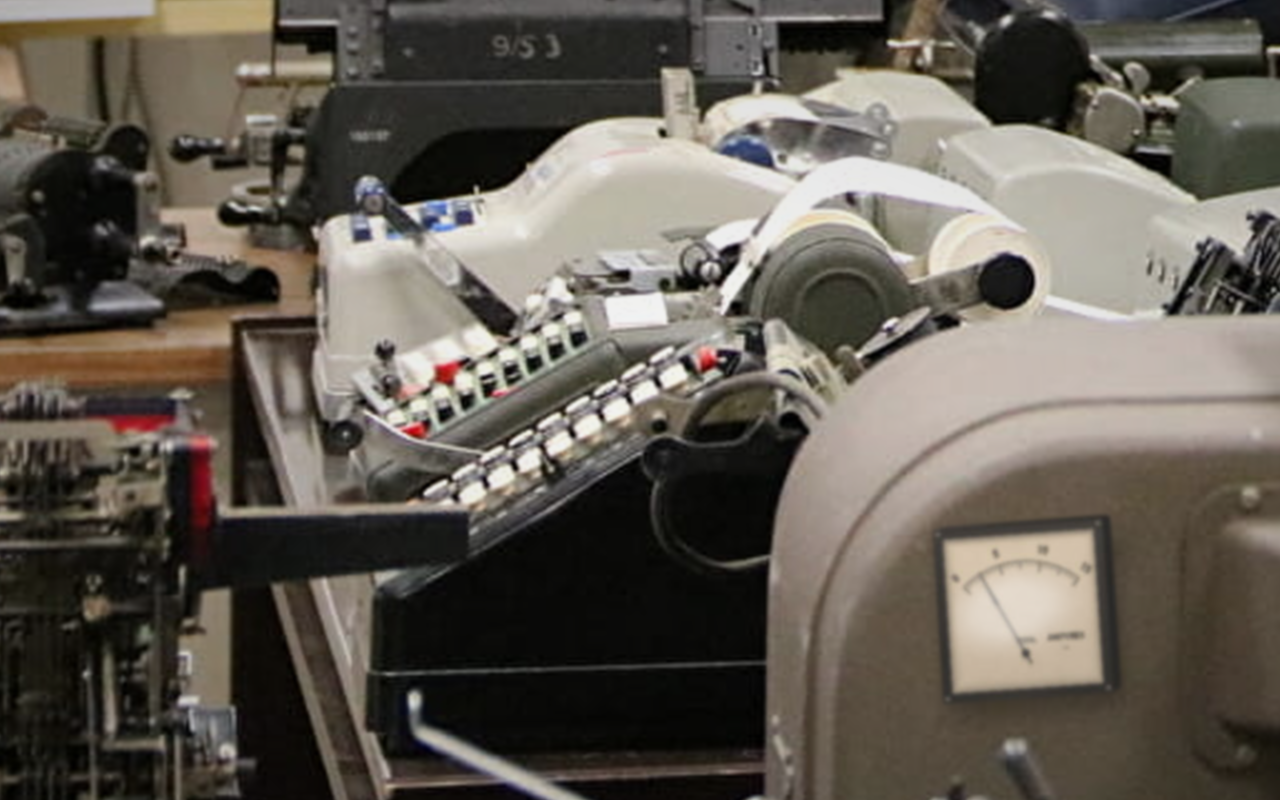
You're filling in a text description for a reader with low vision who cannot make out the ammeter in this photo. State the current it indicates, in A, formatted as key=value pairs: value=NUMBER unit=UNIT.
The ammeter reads value=2.5 unit=A
